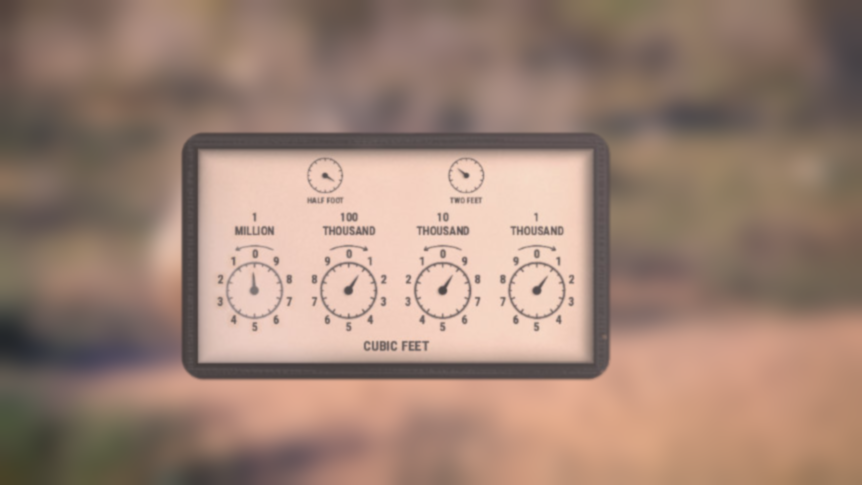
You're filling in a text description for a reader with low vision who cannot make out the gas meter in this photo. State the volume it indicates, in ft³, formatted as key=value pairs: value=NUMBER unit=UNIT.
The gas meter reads value=9100 unit=ft³
